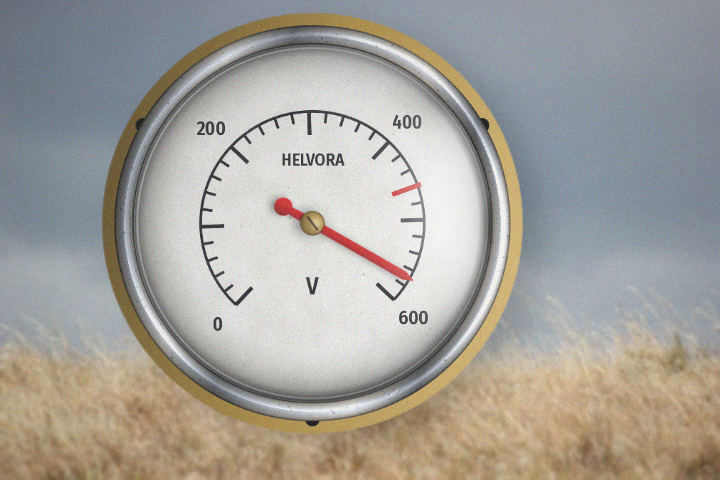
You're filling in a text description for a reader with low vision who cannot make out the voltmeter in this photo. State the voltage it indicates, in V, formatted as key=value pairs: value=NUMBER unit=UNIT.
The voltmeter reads value=570 unit=V
